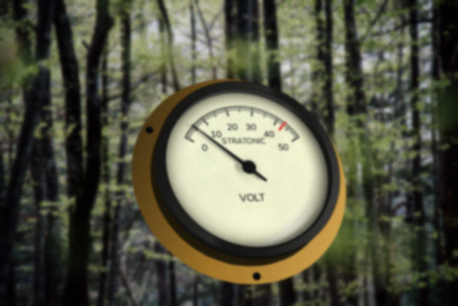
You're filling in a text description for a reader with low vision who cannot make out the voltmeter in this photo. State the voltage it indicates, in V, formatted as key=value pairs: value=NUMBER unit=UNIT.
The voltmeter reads value=5 unit=V
